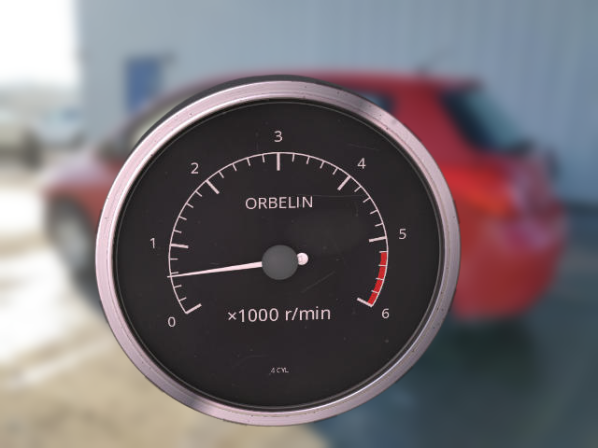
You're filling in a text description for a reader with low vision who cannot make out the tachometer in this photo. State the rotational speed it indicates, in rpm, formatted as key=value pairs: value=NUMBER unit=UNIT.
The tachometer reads value=600 unit=rpm
